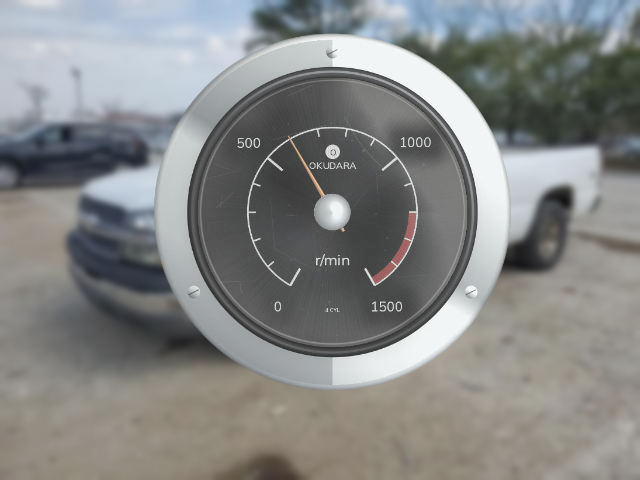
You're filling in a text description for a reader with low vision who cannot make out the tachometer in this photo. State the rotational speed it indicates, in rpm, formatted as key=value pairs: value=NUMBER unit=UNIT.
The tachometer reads value=600 unit=rpm
